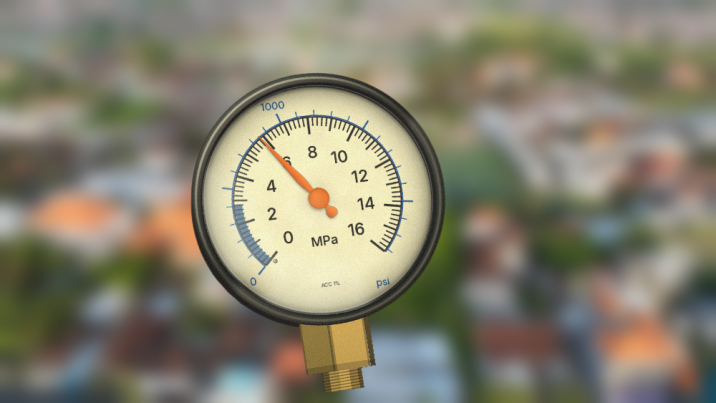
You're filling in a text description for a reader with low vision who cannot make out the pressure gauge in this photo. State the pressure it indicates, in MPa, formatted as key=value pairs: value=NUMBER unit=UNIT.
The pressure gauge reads value=5.8 unit=MPa
